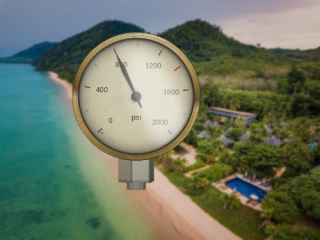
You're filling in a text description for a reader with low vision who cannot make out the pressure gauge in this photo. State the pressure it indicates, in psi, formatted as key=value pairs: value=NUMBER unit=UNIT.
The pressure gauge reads value=800 unit=psi
